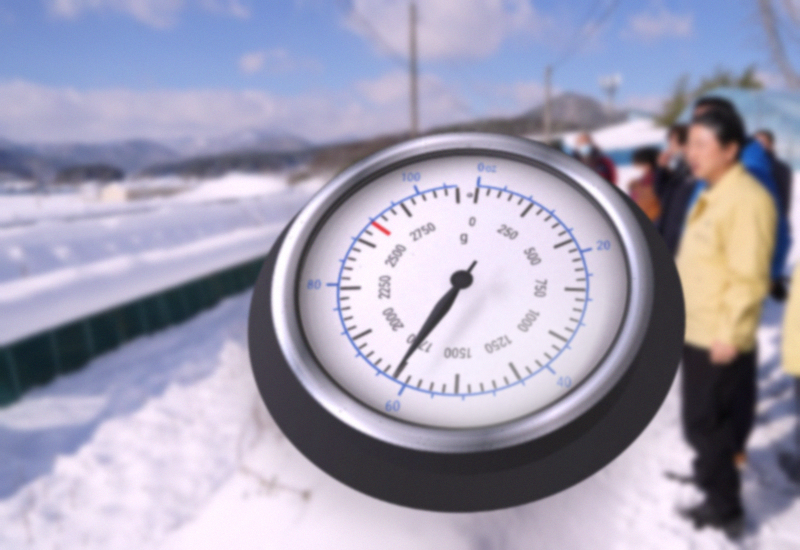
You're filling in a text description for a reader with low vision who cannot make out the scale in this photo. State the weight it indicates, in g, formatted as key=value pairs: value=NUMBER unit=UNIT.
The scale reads value=1750 unit=g
